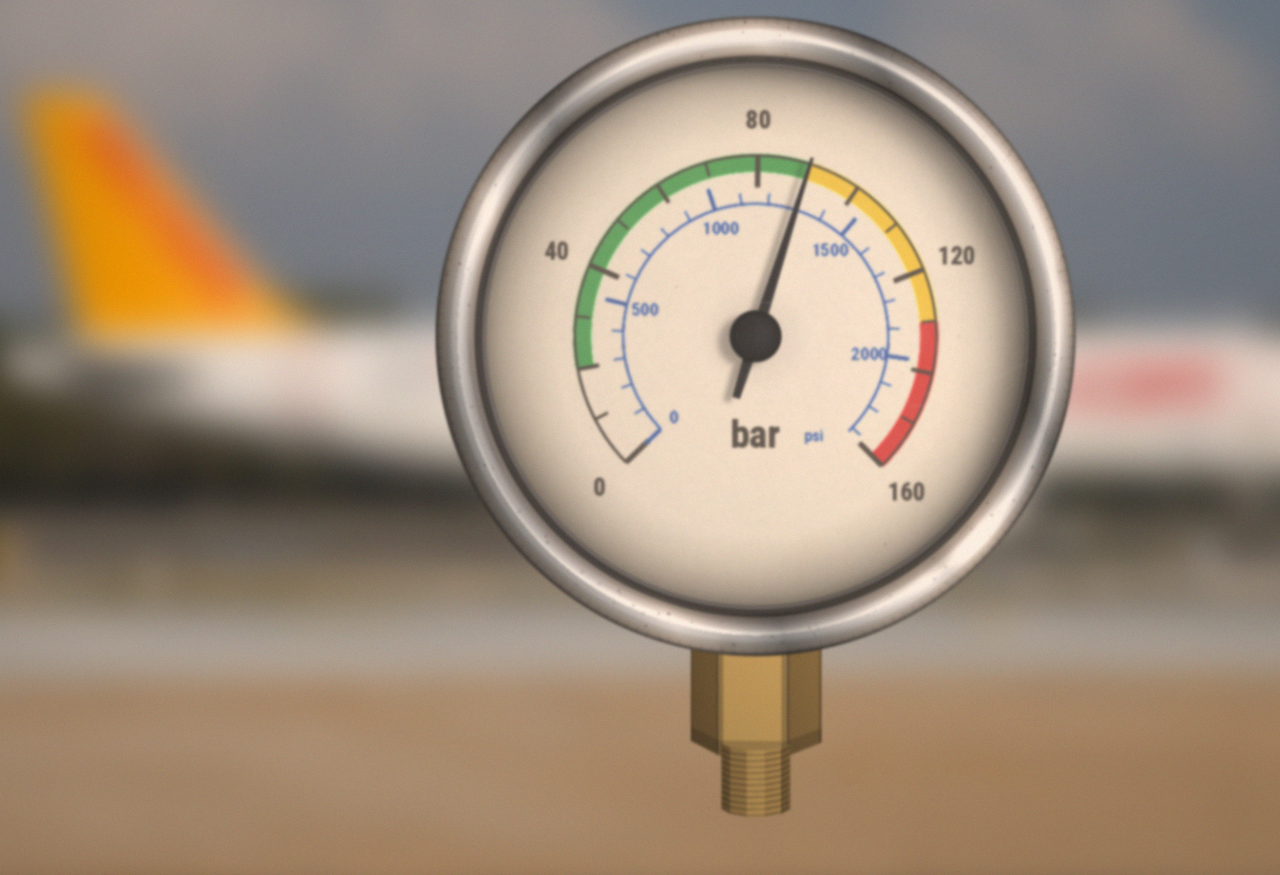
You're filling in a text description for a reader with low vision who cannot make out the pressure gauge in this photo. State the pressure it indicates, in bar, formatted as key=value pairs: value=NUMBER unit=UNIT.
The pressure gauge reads value=90 unit=bar
